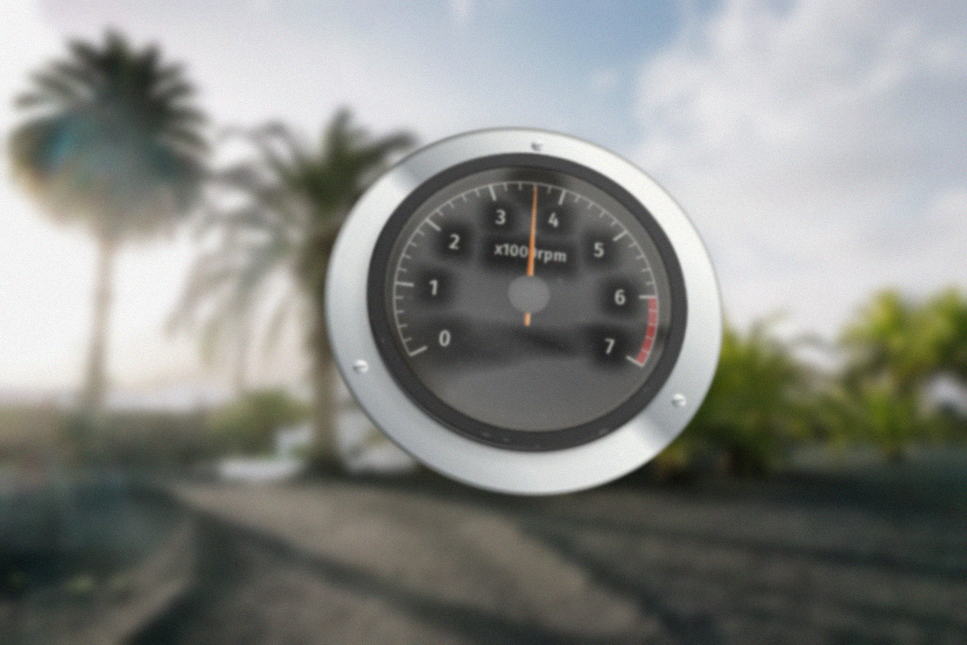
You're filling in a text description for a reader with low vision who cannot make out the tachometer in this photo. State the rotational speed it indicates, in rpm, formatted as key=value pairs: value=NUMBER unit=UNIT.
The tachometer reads value=3600 unit=rpm
